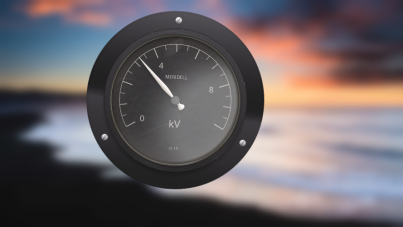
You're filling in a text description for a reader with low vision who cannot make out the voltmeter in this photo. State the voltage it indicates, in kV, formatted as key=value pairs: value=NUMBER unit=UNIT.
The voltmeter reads value=3.25 unit=kV
